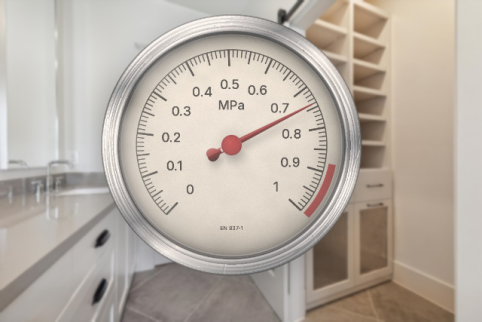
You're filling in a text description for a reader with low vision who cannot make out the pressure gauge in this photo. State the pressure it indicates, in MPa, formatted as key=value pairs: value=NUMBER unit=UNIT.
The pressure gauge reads value=0.74 unit=MPa
